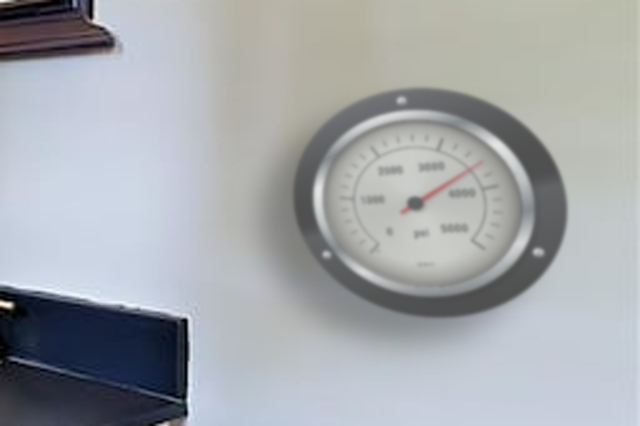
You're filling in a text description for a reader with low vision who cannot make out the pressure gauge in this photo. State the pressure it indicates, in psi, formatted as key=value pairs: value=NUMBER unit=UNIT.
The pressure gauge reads value=3600 unit=psi
